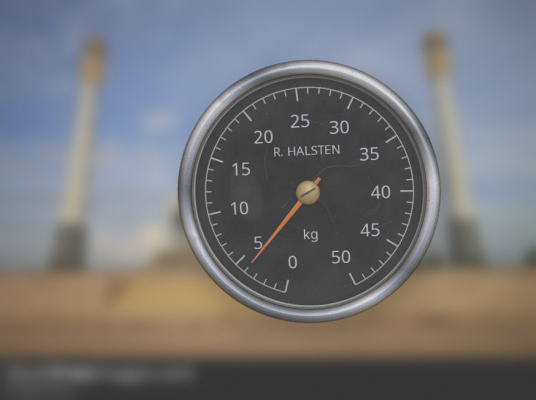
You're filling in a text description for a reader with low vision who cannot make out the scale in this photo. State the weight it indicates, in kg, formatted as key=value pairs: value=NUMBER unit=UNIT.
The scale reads value=4 unit=kg
